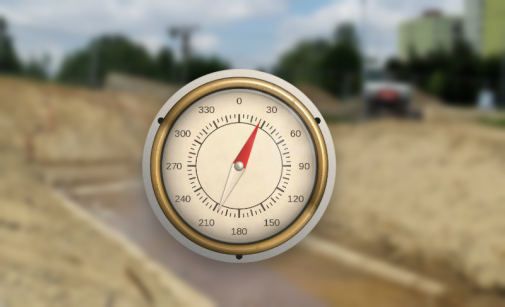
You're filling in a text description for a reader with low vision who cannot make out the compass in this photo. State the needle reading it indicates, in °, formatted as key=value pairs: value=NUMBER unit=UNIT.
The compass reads value=25 unit=°
